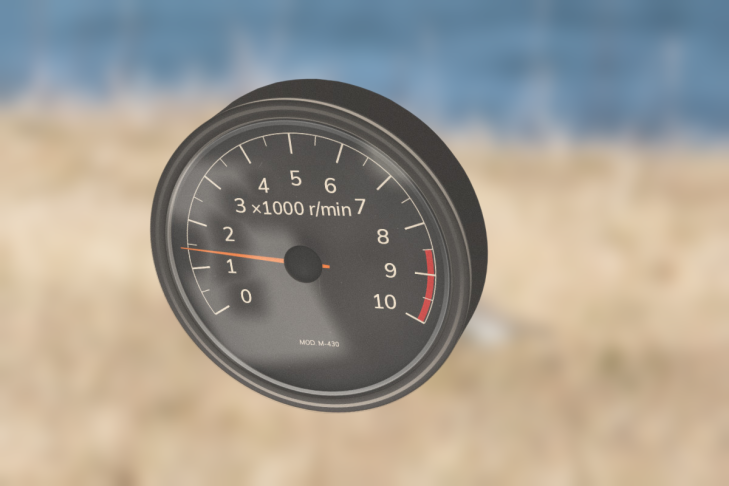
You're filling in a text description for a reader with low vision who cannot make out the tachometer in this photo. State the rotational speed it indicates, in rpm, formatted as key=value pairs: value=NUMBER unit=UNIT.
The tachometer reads value=1500 unit=rpm
